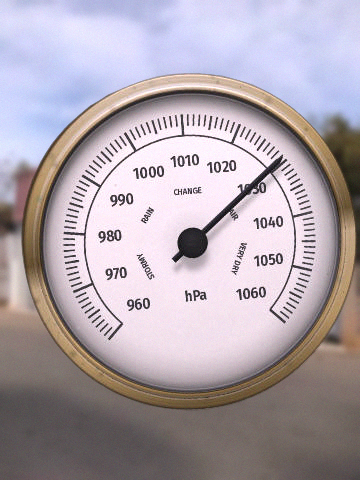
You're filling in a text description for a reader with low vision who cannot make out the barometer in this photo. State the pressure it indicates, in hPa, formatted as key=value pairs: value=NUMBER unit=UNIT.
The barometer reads value=1029 unit=hPa
